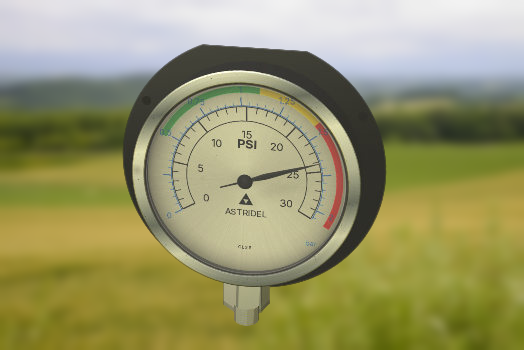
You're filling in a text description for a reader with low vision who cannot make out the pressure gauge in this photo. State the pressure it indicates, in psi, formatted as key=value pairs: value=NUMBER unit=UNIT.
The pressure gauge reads value=24 unit=psi
